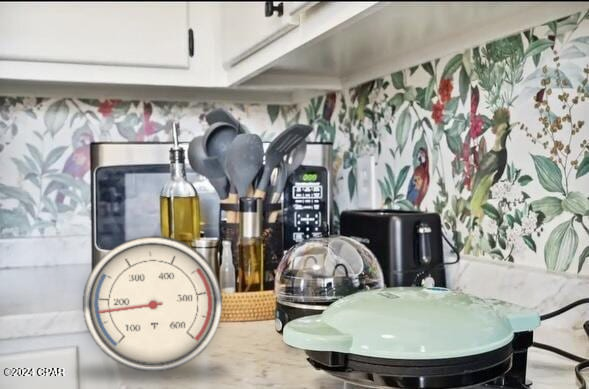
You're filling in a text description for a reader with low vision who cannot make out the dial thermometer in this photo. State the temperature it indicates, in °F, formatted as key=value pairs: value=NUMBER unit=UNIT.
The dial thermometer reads value=175 unit=°F
